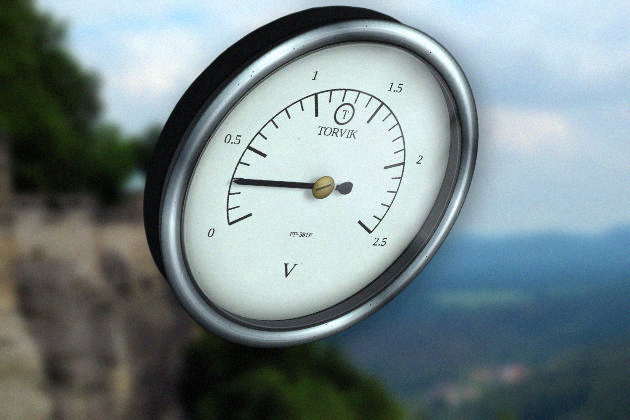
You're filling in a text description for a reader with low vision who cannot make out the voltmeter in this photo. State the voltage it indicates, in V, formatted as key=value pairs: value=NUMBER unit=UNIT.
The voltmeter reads value=0.3 unit=V
